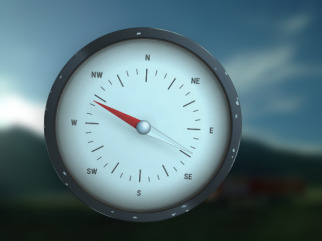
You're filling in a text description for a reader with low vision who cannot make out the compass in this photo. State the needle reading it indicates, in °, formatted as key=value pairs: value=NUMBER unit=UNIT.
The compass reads value=295 unit=°
